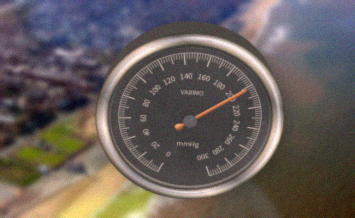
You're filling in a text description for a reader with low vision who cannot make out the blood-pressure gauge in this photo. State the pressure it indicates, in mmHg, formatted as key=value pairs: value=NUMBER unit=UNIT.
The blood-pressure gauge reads value=200 unit=mmHg
